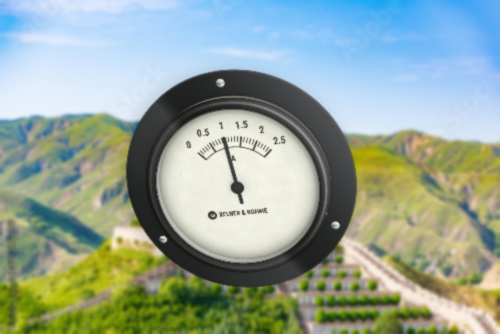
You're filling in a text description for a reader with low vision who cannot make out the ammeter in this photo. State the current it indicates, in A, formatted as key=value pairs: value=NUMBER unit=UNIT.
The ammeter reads value=1 unit=A
